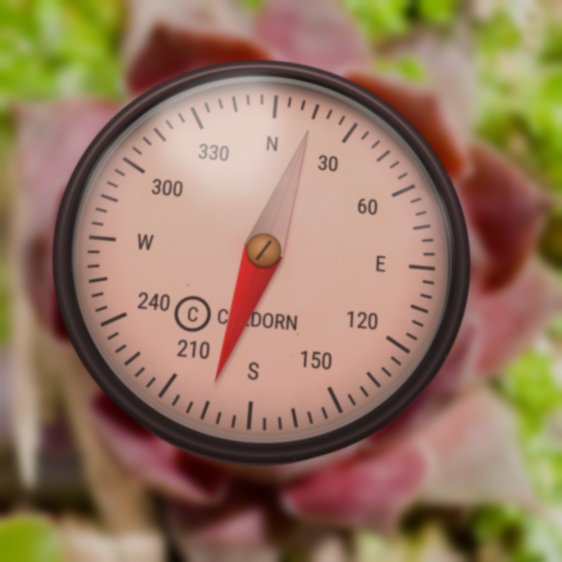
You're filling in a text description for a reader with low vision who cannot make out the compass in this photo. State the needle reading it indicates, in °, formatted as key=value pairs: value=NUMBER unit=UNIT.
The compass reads value=195 unit=°
